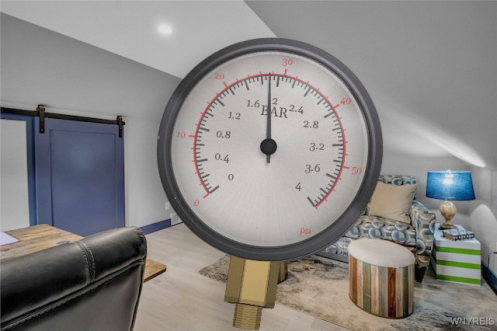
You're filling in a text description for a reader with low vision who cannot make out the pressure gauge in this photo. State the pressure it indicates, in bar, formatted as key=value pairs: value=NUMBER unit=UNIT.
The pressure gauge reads value=1.9 unit=bar
